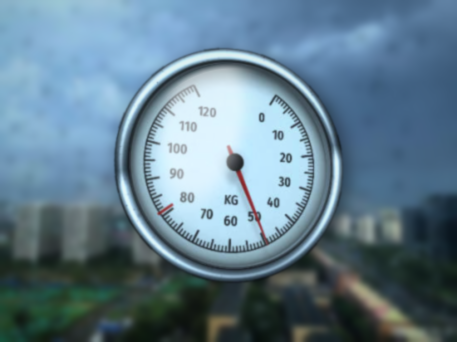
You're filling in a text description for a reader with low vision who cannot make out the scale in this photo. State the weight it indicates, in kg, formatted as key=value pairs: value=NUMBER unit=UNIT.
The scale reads value=50 unit=kg
